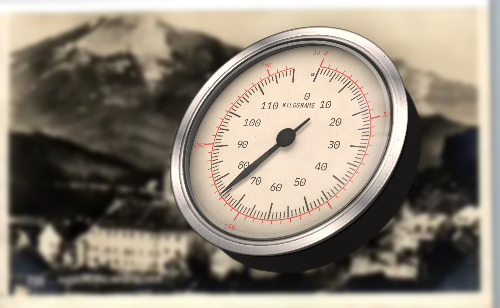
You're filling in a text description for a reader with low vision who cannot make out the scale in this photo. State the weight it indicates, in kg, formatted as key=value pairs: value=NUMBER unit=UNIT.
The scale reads value=75 unit=kg
